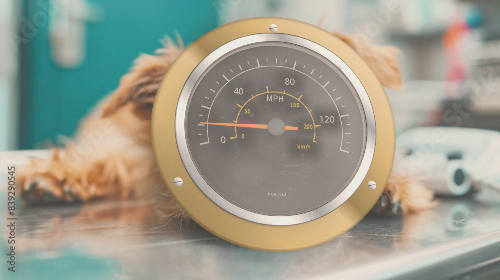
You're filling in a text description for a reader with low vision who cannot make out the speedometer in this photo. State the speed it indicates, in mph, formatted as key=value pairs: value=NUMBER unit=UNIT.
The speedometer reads value=10 unit=mph
